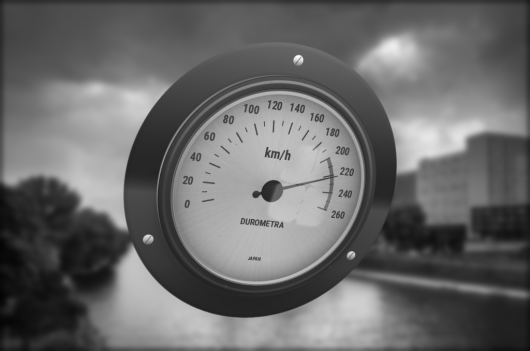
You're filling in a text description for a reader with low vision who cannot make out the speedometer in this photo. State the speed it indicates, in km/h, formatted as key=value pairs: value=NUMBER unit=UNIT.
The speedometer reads value=220 unit=km/h
